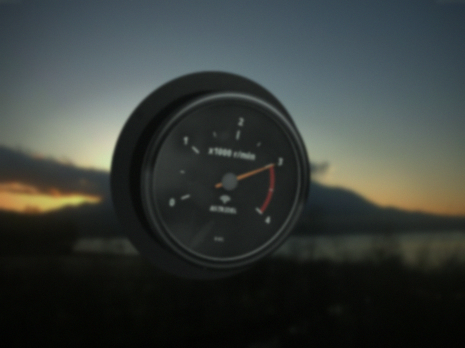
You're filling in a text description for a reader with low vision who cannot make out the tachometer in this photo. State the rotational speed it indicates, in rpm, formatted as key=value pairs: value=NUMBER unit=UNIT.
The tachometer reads value=3000 unit=rpm
